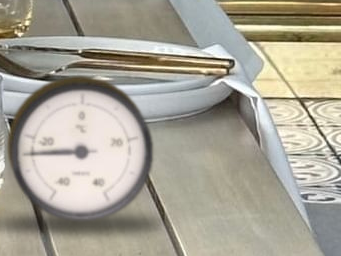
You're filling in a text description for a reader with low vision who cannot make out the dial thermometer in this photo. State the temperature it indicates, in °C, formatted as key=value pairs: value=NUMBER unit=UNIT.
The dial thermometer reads value=-25 unit=°C
